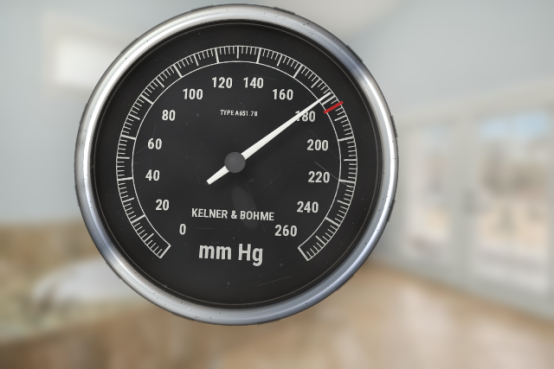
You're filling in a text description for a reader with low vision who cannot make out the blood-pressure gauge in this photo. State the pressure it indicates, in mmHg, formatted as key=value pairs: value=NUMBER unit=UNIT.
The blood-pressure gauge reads value=178 unit=mmHg
